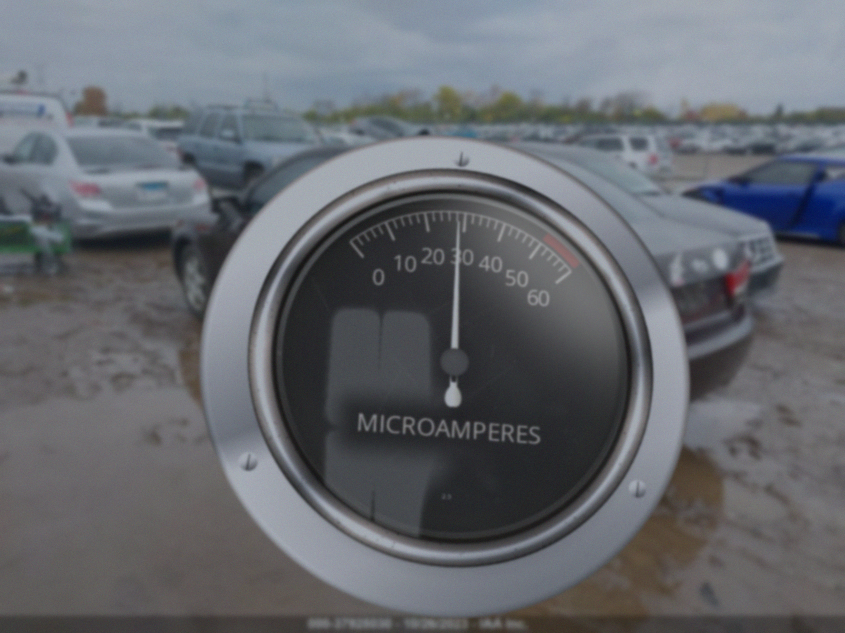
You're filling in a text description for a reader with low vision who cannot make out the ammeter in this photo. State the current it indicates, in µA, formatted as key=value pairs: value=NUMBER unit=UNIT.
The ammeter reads value=28 unit=µA
